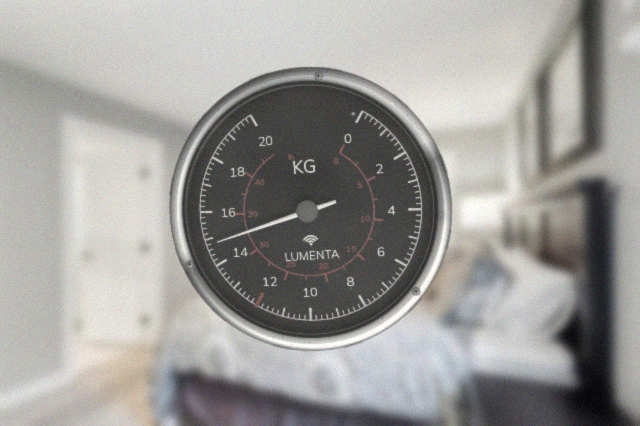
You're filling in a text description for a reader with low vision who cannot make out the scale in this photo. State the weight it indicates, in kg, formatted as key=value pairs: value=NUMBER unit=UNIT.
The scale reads value=14.8 unit=kg
